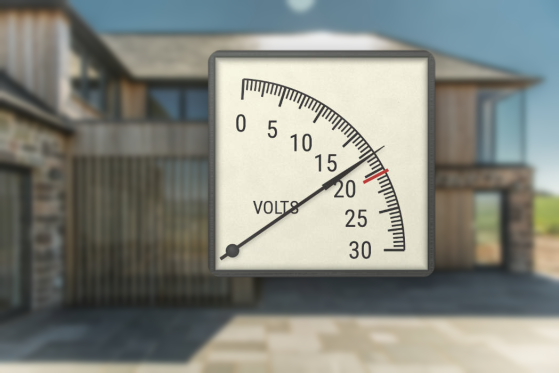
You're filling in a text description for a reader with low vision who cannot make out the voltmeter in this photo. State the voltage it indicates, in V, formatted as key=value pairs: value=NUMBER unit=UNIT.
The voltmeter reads value=18 unit=V
